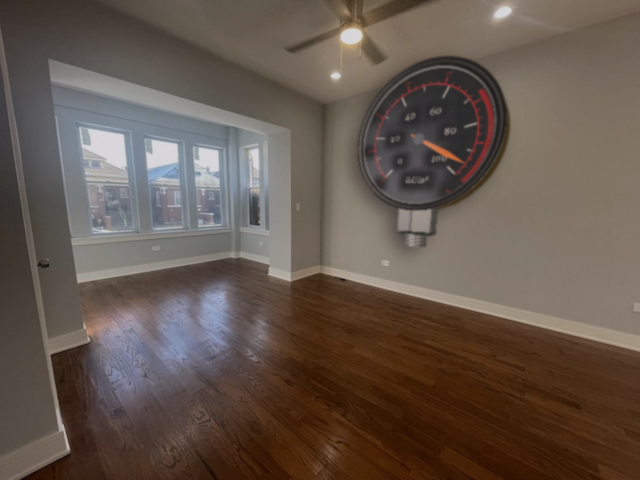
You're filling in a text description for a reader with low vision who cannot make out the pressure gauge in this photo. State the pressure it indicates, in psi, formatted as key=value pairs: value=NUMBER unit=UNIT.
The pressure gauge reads value=95 unit=psi
